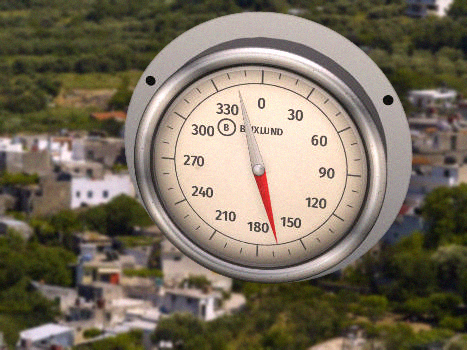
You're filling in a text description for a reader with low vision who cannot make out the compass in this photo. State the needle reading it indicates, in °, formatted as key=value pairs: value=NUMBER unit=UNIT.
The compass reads value=165 unit=°
